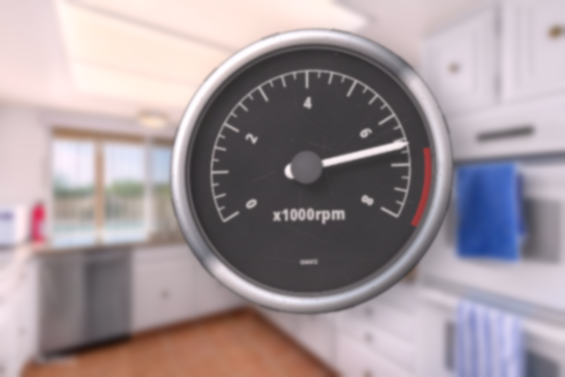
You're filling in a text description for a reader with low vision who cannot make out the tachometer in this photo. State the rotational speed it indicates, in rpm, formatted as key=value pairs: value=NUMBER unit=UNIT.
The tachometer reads value=6625 unit=rpm
